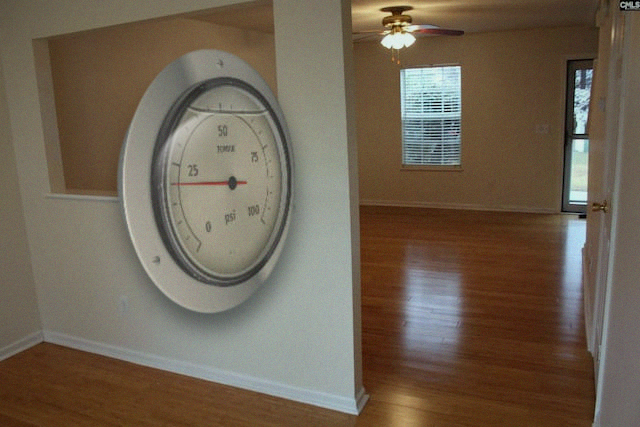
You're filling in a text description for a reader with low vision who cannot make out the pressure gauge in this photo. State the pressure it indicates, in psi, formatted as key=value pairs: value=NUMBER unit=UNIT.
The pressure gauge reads value=20 unit=psi
